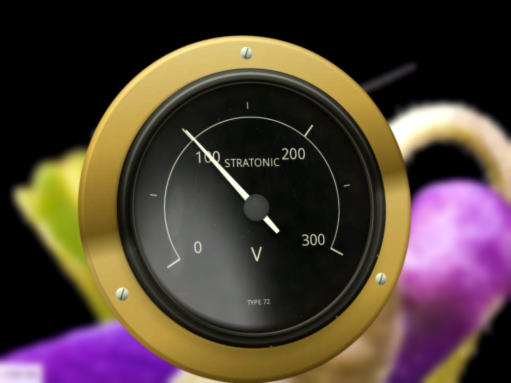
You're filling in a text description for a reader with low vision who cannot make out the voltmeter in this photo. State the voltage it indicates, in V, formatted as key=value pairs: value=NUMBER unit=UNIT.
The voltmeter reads value=100 unit=V
